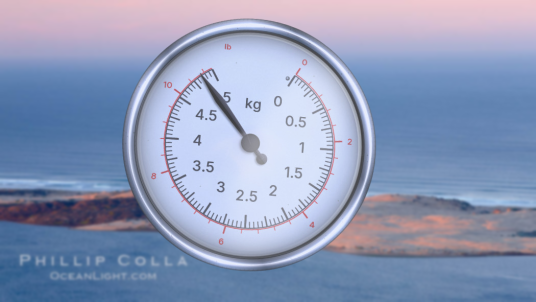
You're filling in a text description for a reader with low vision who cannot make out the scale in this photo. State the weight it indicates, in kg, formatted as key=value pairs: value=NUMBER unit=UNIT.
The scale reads value=4.85 unit=kg
